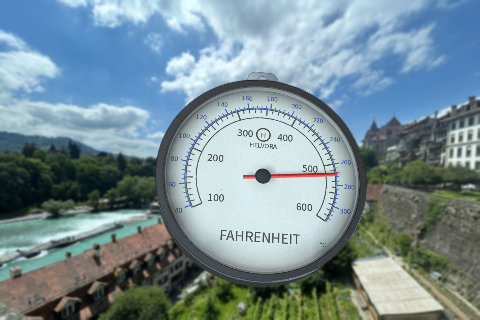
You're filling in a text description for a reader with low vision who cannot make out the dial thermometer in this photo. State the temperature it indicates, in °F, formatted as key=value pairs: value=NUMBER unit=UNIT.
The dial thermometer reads value=520 unit=°F
